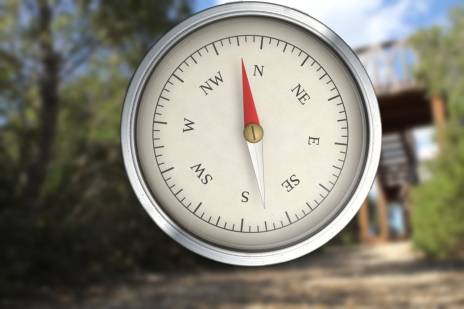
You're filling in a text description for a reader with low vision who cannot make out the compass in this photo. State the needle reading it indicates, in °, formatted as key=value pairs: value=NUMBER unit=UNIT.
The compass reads value=345 unit=°
